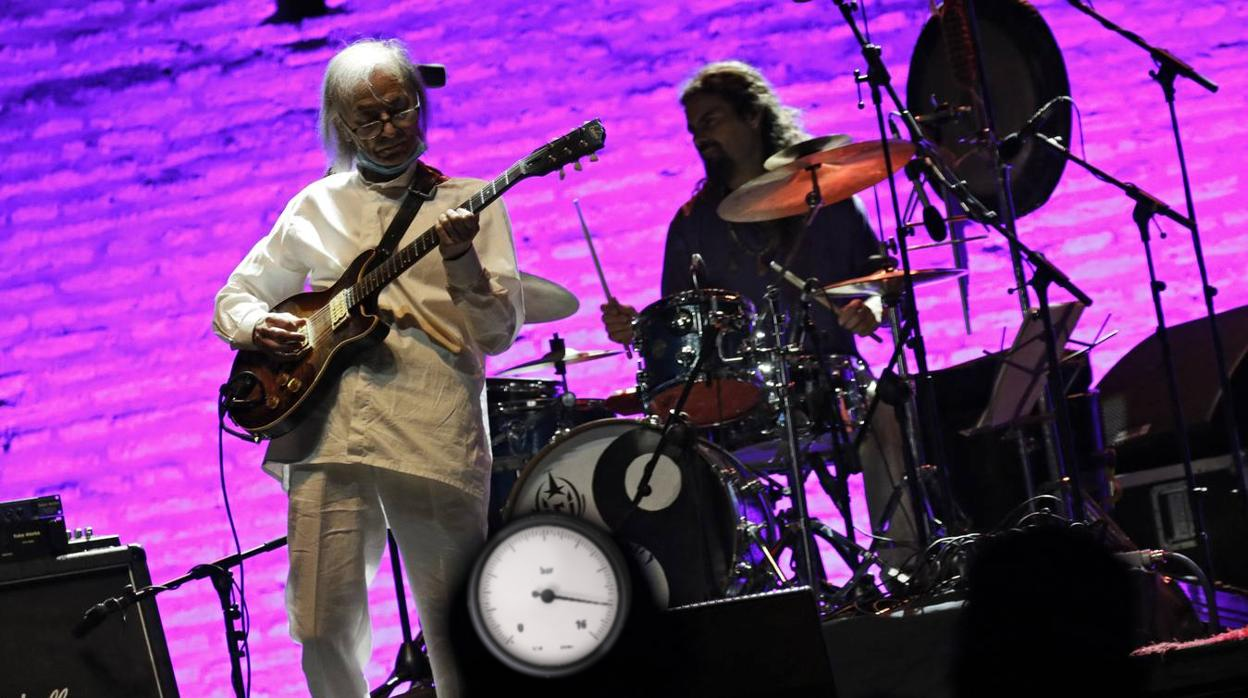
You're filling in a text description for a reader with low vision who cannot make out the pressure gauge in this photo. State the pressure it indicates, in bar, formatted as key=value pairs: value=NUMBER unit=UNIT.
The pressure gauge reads value=14 unit=bar
